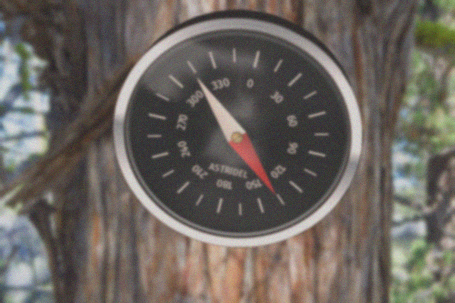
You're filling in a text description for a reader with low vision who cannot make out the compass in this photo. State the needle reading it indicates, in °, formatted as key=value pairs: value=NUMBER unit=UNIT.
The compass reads value=135 unit=°
